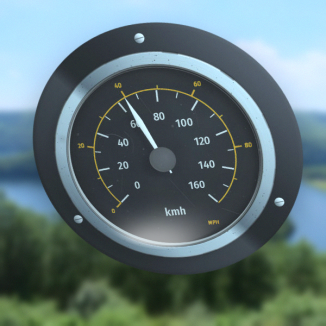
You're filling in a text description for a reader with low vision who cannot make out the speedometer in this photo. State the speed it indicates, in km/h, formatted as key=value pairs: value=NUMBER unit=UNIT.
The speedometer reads value=65 unit=km/h
